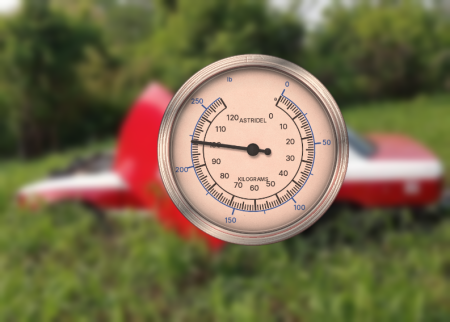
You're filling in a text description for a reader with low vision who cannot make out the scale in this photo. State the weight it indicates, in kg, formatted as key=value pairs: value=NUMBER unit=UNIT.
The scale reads value=100 unit=kg
